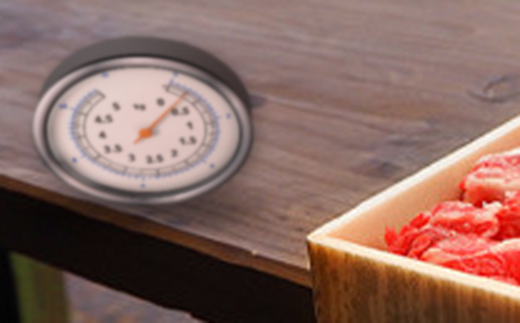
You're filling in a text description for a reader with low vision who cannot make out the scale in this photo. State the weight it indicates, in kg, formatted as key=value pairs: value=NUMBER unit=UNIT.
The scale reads value=0.25 unit=kg
